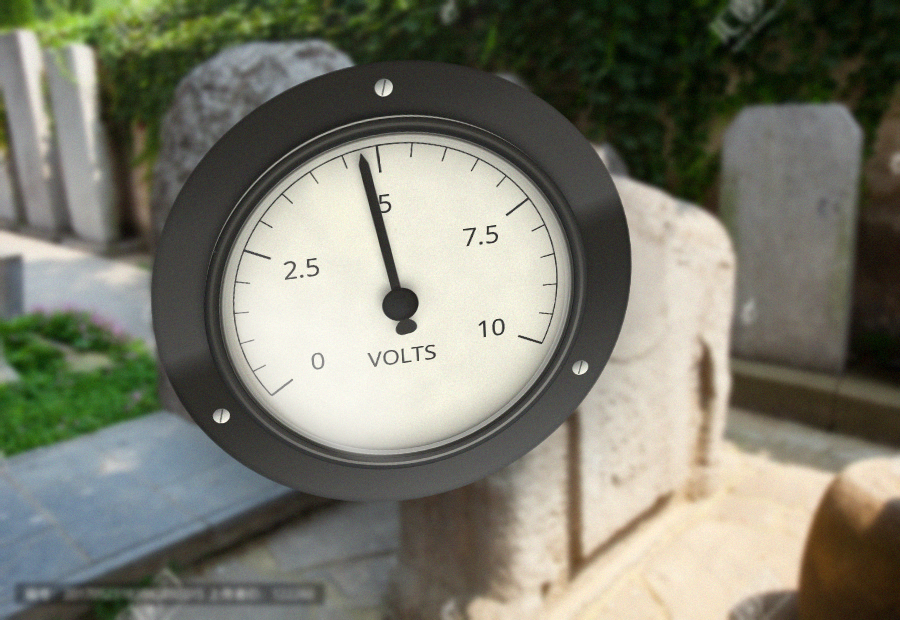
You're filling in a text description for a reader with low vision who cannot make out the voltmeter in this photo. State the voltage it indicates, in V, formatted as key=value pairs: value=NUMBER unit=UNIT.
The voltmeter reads value=4.75 unit=V
